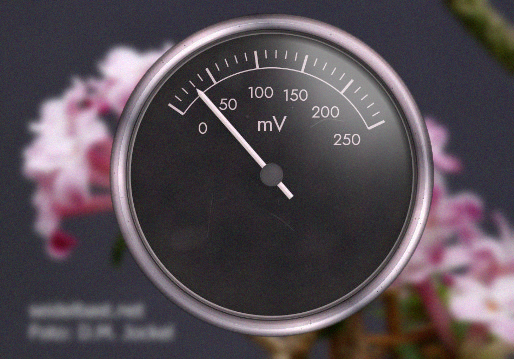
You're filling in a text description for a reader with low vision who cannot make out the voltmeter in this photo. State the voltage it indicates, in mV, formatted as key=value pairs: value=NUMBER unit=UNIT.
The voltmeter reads value=30 unit=mV
